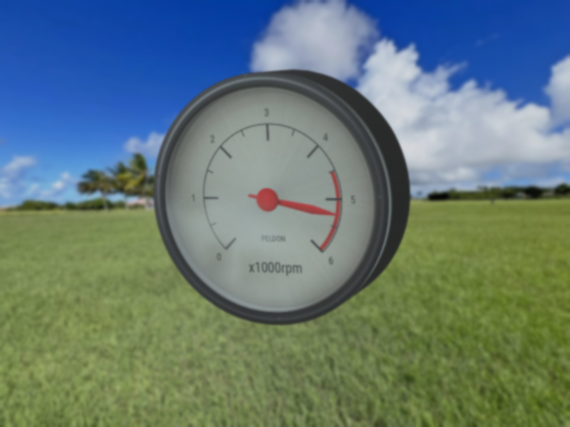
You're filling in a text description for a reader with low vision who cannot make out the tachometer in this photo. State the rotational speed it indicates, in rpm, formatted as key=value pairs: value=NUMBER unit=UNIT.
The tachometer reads value=5250 unit=rpm
